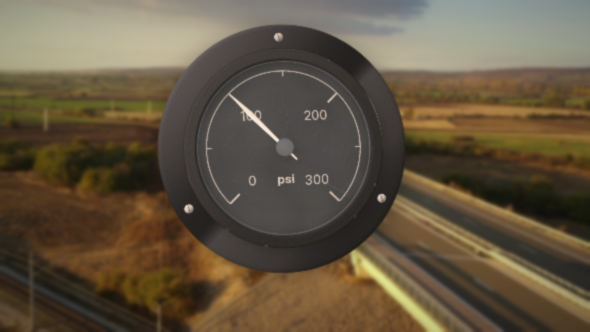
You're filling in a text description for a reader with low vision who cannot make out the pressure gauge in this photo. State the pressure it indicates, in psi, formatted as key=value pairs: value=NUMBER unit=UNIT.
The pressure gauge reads value=100 unit=psi
